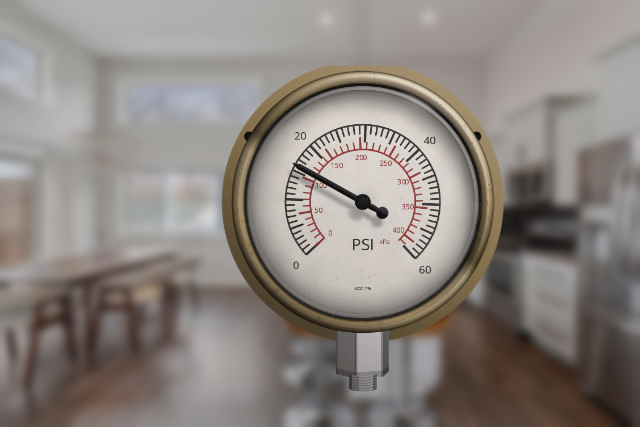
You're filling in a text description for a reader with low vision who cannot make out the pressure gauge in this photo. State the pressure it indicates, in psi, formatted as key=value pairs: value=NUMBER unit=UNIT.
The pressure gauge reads value=16 unit=psi
